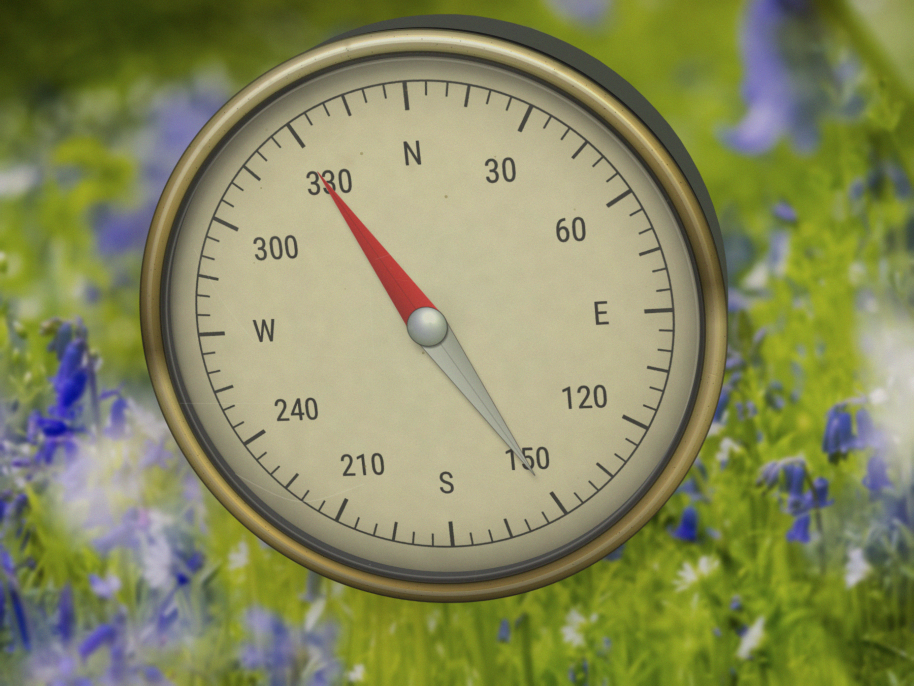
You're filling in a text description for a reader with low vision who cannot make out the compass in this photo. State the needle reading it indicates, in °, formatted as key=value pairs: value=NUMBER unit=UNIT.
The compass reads value=330 unit=°
